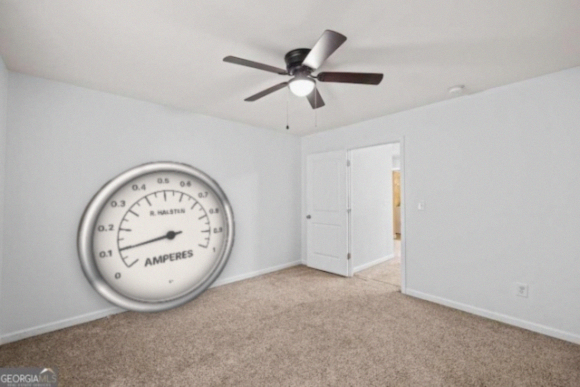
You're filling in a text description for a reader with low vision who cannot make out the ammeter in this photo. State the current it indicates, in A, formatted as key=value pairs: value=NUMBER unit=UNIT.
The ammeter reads value=0.1 unit=A
